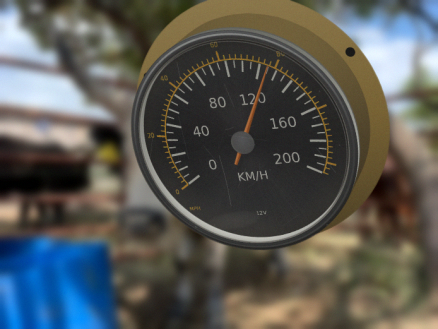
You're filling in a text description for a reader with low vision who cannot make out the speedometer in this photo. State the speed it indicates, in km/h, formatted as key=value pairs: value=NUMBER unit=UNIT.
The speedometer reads value=125 unit=km/h
